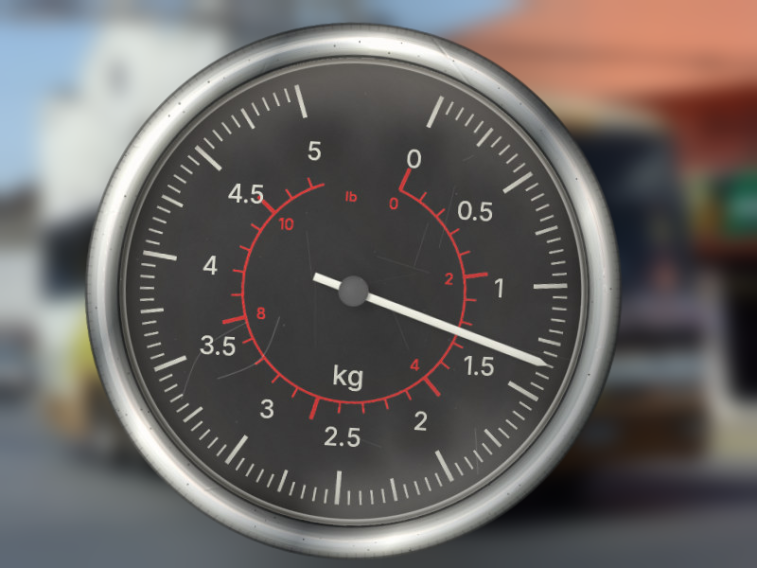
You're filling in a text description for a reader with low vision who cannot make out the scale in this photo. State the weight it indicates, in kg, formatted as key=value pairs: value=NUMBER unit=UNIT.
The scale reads value=1.35 unit=kg
